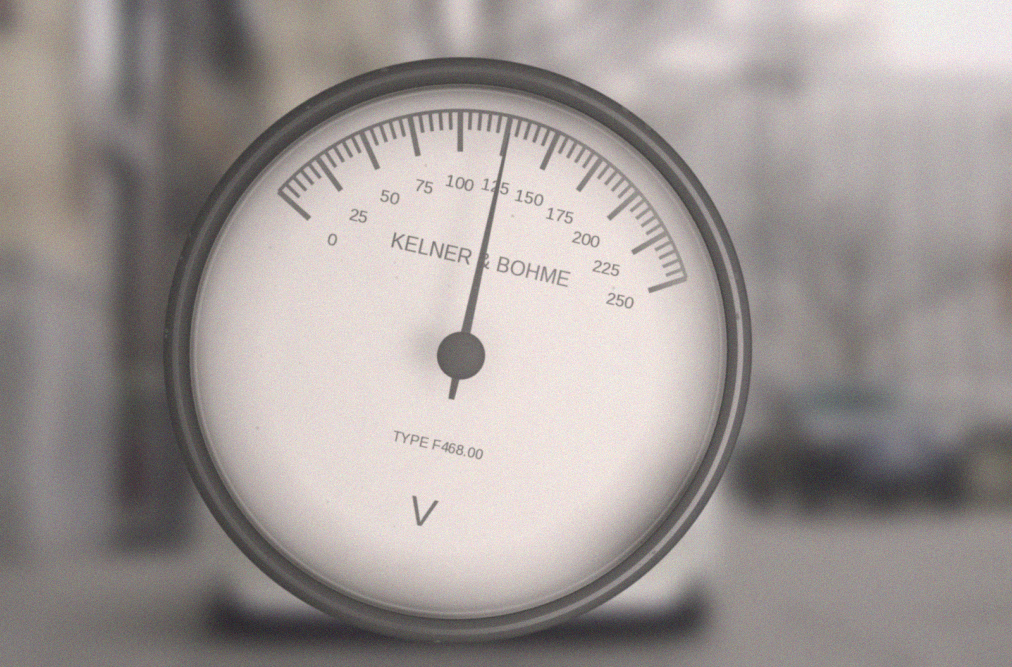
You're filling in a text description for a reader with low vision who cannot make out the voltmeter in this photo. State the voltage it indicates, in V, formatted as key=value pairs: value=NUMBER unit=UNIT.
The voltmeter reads value=125 unit=V
